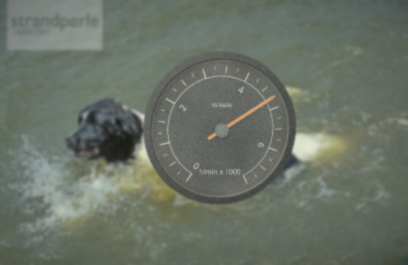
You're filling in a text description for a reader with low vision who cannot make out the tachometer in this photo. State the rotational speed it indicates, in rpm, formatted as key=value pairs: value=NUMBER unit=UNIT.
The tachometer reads value=4750 unit=rpm
